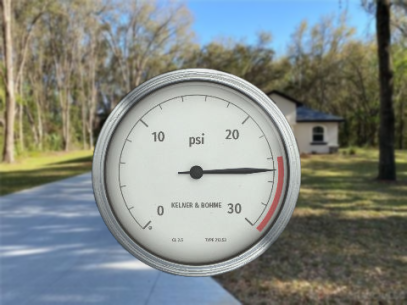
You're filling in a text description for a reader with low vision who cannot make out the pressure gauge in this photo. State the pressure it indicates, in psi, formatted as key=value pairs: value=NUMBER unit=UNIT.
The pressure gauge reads value=25 unit=psi
